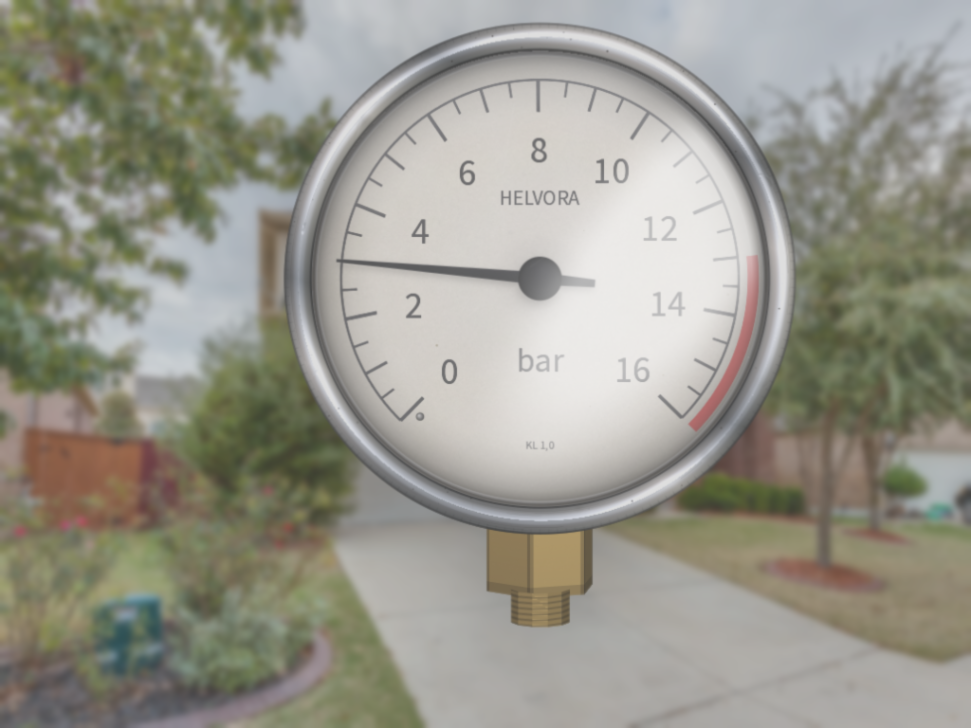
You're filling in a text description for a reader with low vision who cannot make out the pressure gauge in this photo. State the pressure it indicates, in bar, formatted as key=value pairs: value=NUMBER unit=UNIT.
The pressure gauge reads value=3 unit=bar
